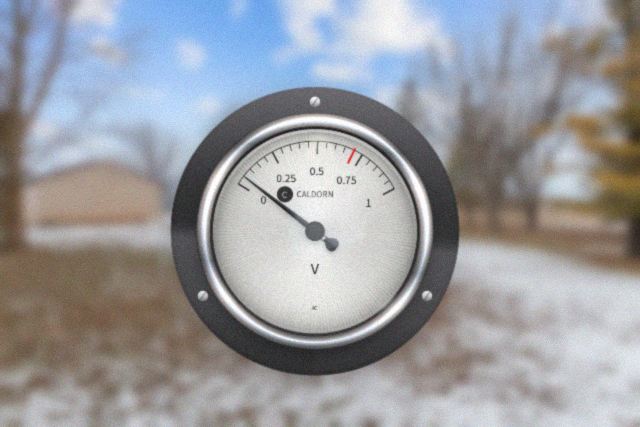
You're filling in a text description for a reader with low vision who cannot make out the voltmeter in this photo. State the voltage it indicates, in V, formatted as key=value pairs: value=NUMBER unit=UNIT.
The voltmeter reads value=0.05 unit=V
